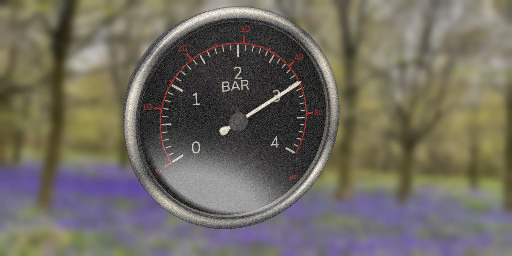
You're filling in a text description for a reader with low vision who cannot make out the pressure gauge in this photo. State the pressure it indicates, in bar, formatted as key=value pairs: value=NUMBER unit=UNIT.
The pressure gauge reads value=3 unit=bar
